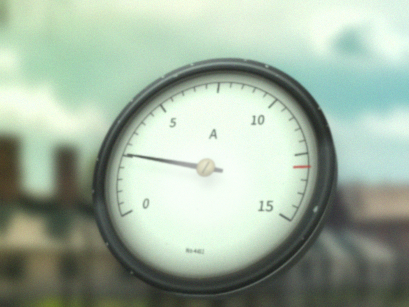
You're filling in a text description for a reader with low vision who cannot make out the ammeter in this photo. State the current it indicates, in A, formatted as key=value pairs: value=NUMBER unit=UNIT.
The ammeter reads value=2.5 unit=A
